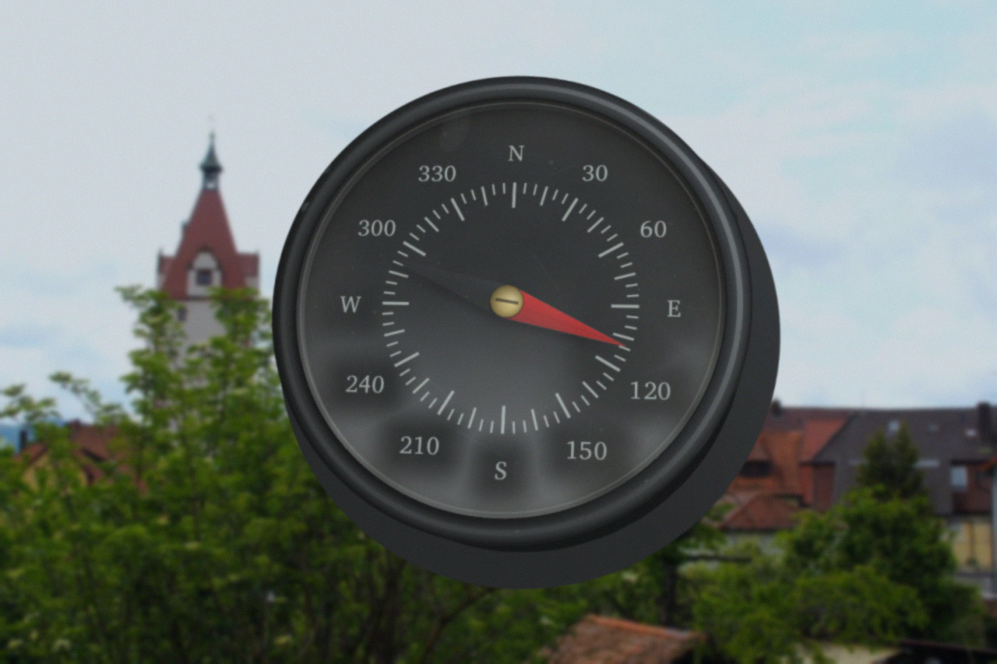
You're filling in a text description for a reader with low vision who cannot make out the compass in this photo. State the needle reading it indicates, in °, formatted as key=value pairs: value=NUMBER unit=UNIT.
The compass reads value=110 unit=°
